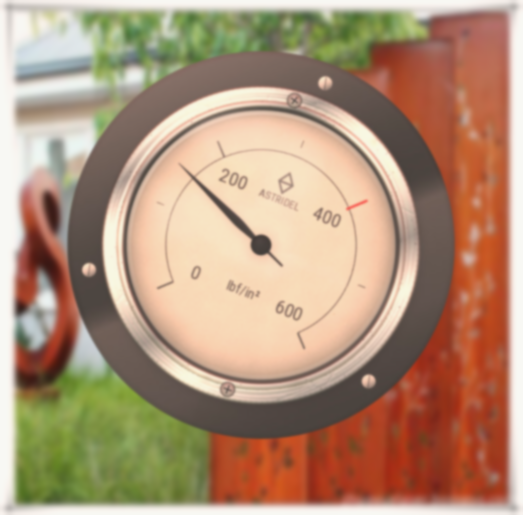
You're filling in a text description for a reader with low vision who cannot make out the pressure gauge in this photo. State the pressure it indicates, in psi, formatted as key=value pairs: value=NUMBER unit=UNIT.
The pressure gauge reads value=150 unit=psi
